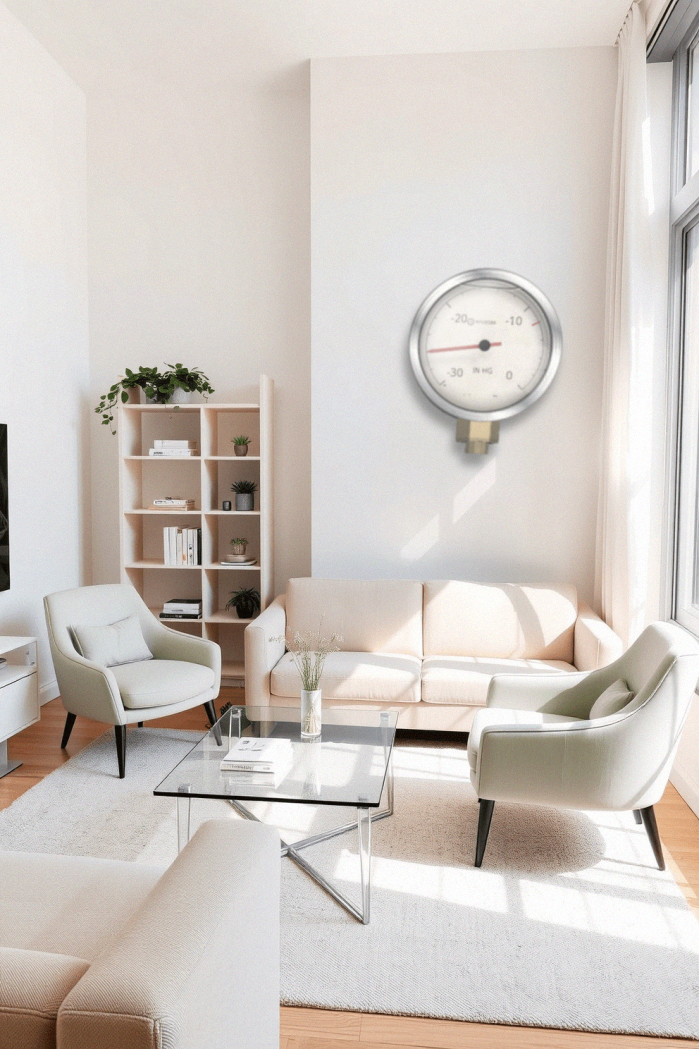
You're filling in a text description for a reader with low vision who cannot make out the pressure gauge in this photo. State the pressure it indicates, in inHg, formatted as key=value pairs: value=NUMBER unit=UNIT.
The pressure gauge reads value=-26 unit=inHg
